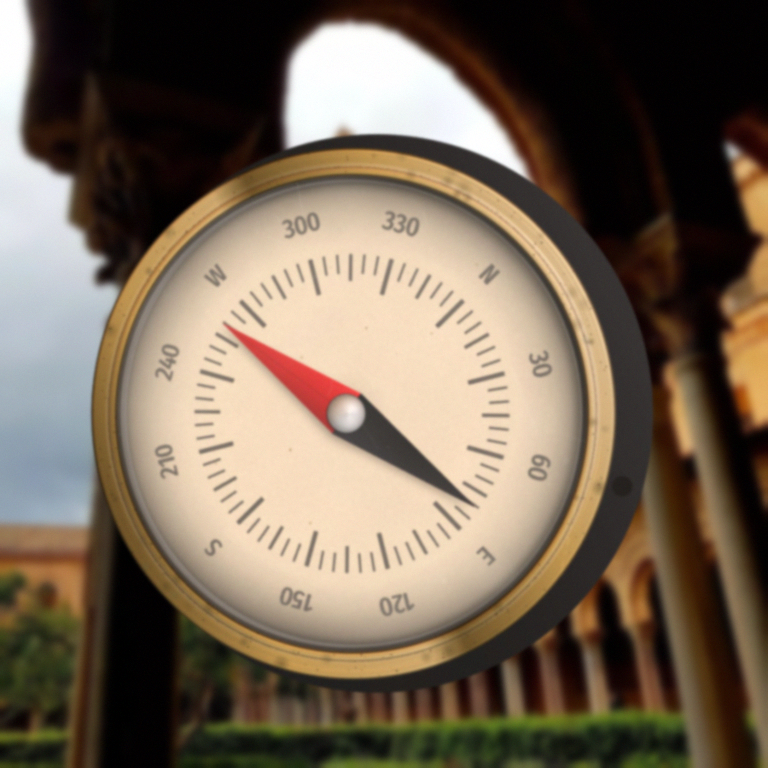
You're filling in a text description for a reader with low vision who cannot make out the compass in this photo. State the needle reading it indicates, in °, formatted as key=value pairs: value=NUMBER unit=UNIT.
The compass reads value=260 unit=°
